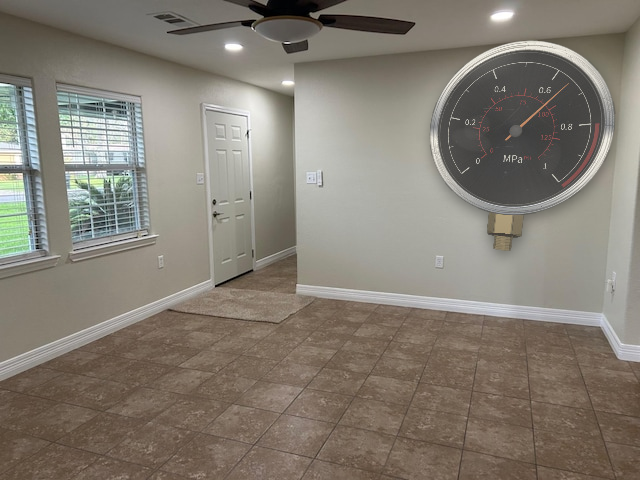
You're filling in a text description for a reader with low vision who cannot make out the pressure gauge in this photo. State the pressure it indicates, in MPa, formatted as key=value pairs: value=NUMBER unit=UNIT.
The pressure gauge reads value=0.65 unit=MPa
